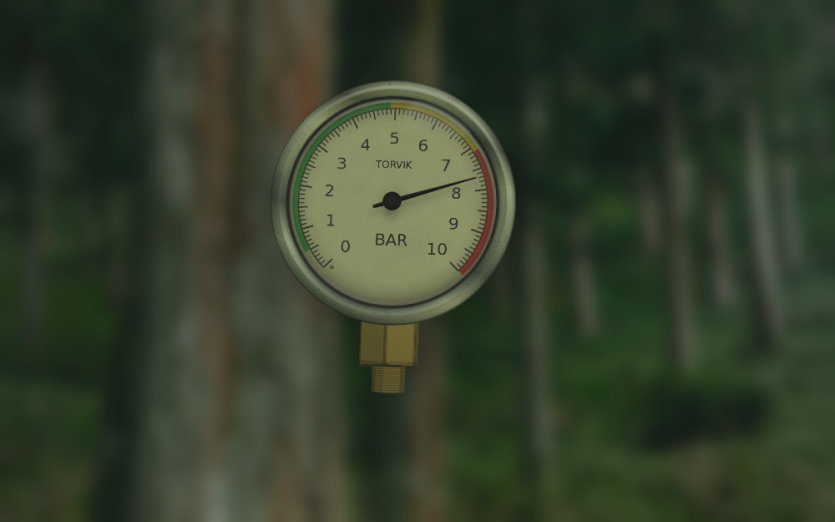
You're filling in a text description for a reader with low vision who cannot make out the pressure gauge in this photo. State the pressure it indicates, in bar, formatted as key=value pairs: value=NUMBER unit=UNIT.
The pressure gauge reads value=7.7 unit=bar
